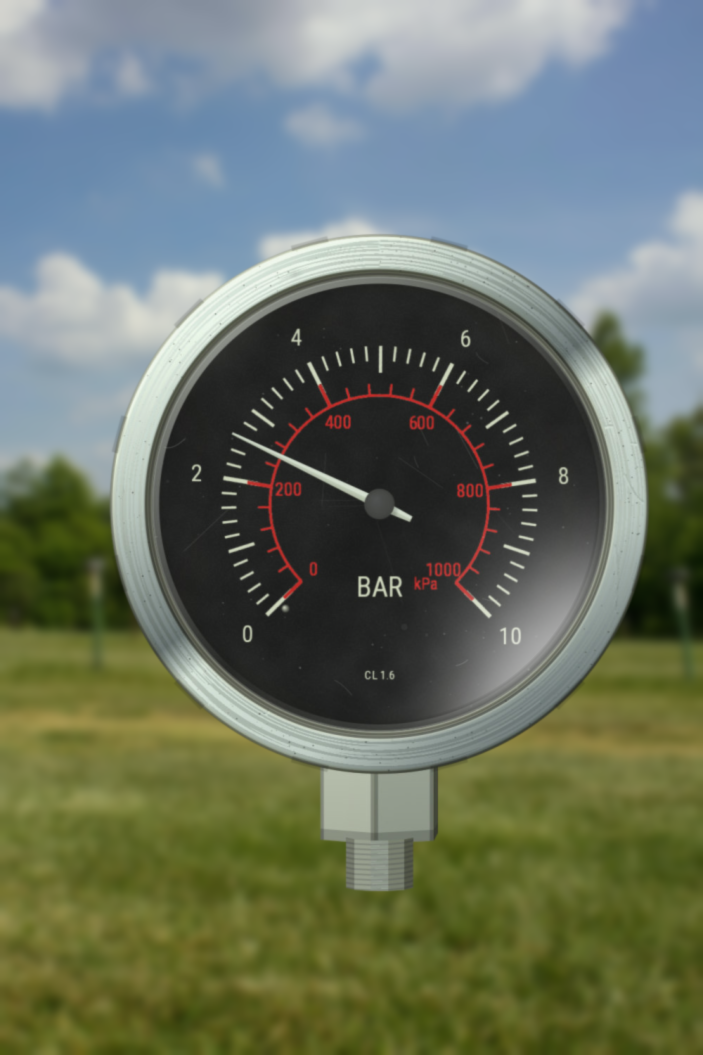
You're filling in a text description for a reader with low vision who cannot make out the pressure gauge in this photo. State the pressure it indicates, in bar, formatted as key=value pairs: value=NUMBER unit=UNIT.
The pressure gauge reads value=2.6 unit=bar
